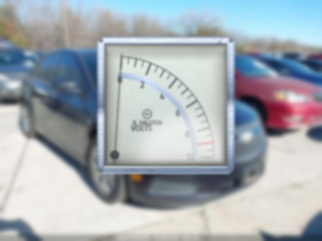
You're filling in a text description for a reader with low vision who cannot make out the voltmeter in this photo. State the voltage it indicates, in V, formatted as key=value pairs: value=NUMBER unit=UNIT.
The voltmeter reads value=0 unit=V
